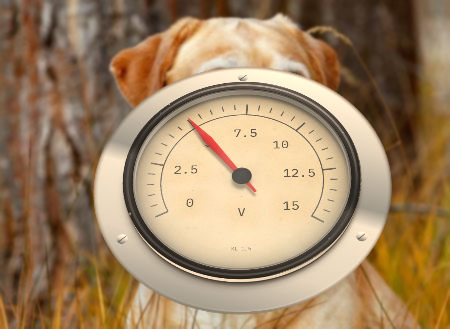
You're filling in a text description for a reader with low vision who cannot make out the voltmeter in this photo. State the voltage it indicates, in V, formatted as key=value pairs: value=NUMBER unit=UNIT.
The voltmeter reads value=5 unit=V
